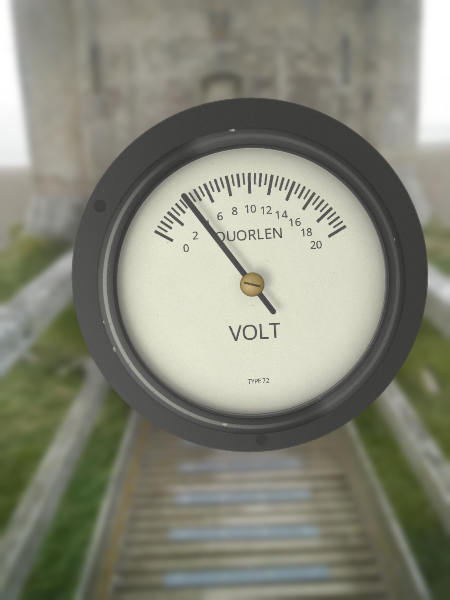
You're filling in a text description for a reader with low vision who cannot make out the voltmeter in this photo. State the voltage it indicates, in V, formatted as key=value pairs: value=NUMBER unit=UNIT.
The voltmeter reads value=4 unit=V
